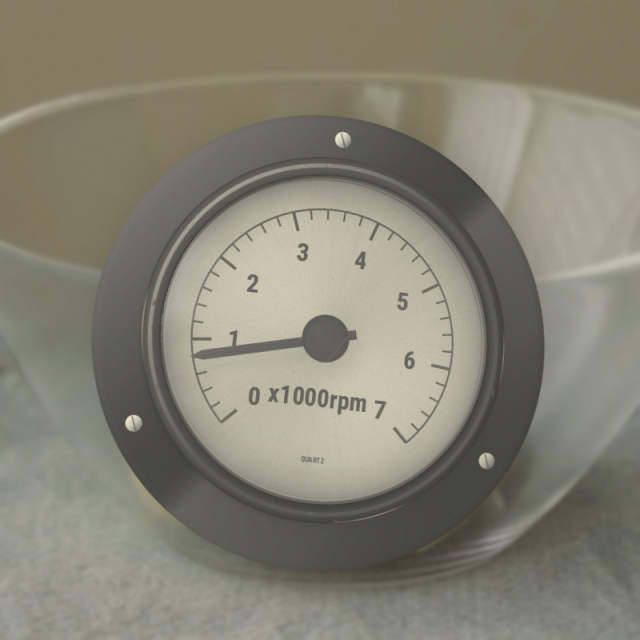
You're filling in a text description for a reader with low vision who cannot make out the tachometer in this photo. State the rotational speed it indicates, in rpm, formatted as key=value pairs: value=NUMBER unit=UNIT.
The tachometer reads value=800 unit=rpm
